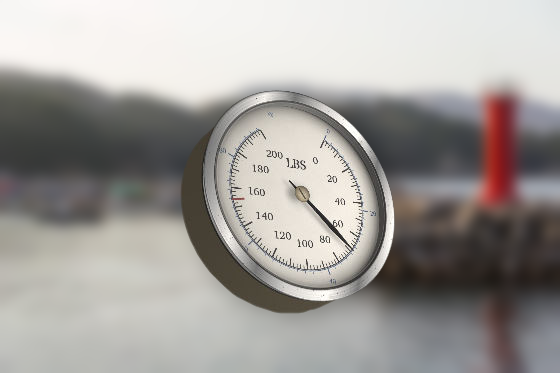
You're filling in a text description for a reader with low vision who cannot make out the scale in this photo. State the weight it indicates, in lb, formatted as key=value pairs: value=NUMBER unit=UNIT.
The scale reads value=70 unit=lb
